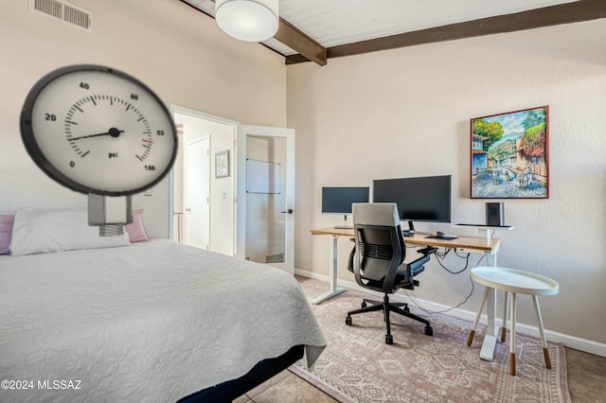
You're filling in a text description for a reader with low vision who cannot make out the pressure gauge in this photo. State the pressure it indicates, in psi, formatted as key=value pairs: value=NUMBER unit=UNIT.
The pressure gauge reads value=10 unit=psi
